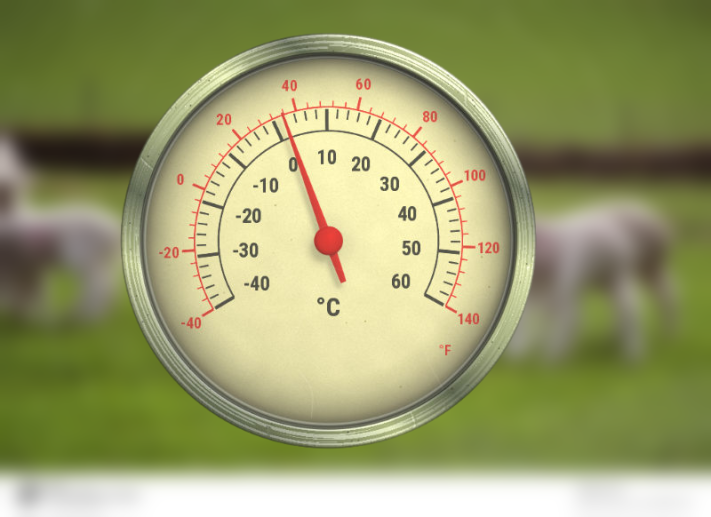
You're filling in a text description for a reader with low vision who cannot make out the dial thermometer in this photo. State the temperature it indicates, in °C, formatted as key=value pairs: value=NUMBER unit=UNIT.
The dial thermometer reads value=2 unit=°C
